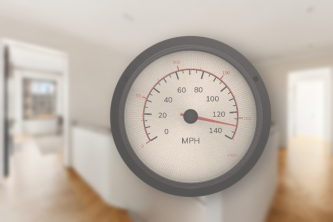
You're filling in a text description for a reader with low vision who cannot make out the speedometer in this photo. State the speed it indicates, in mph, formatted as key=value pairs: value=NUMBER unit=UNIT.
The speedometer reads value=130 unit=mph
